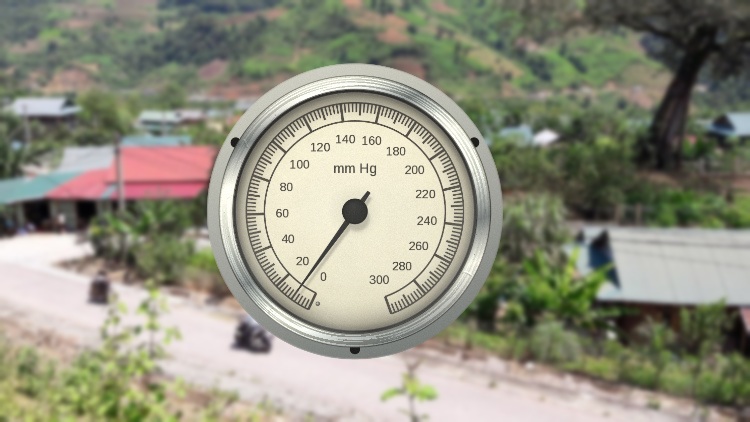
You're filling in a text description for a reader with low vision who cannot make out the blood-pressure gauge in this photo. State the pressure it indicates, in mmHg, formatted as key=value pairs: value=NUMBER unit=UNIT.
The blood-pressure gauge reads value=10 unit=mmHg
